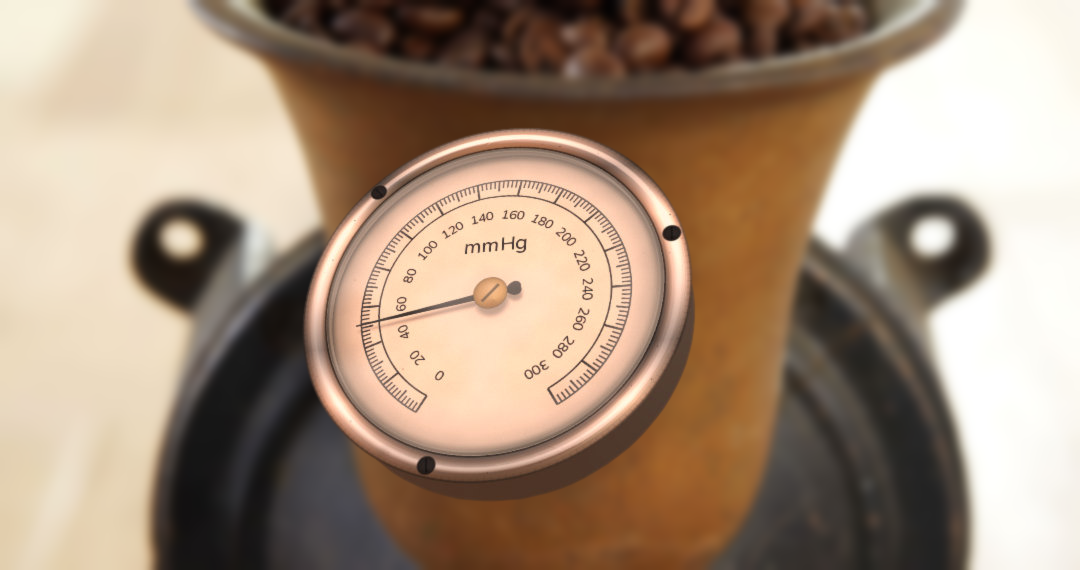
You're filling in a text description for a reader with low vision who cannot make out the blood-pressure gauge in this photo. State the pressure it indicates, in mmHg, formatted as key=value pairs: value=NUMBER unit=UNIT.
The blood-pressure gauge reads value=50 unit=mmHg
